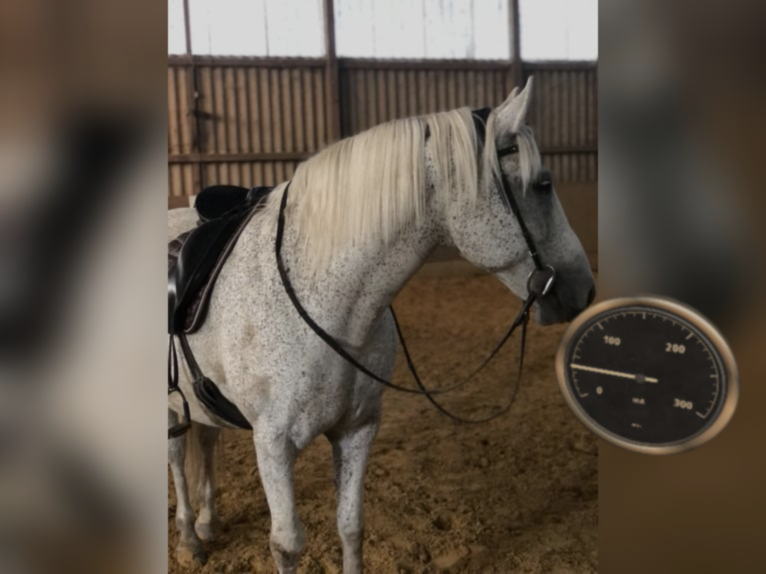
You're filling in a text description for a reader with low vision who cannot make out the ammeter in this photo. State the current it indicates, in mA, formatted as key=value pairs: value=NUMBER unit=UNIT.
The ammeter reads value=40 unit=mA
